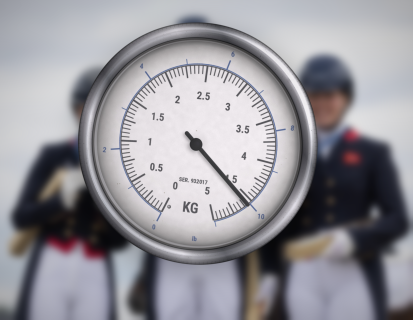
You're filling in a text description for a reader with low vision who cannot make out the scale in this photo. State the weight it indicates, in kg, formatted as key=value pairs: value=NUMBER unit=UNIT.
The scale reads value=4.55 unit=kg
